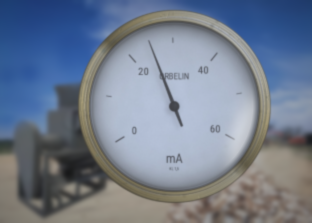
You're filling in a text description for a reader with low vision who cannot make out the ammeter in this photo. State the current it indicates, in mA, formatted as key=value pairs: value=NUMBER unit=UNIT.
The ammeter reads value=25 unit=mA
